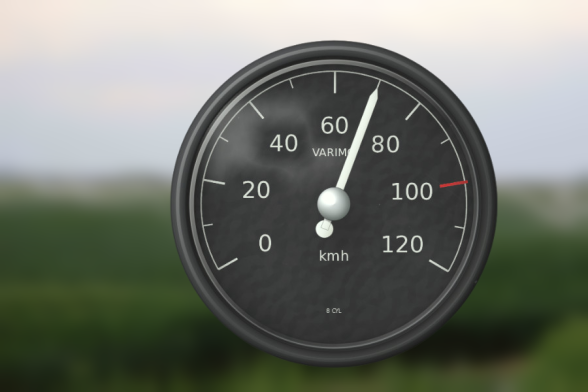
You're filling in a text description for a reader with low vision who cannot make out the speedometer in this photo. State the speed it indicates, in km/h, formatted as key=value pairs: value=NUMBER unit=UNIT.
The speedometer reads value=70 unit=km/h
